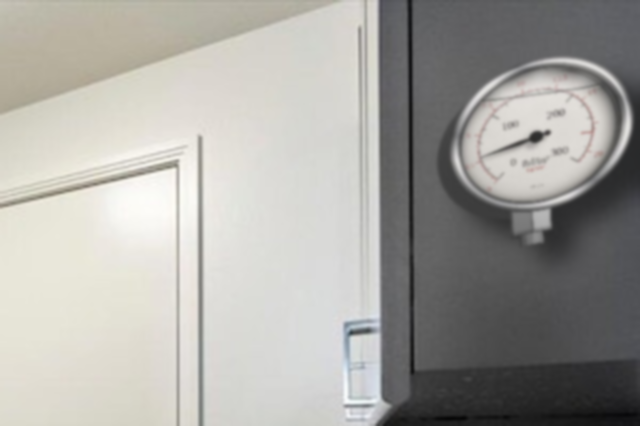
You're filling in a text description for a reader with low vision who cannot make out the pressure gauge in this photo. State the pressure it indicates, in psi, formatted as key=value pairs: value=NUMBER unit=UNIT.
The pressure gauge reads value=40 unit=psi
